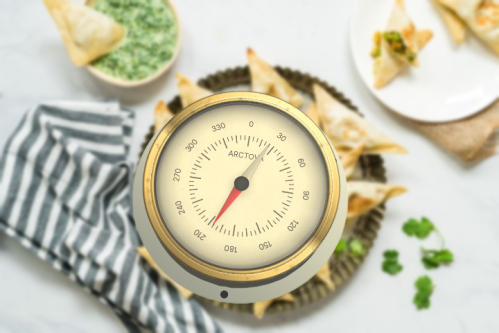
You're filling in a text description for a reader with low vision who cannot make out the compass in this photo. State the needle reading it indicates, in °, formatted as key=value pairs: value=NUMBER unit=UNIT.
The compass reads value=205 unit=°
